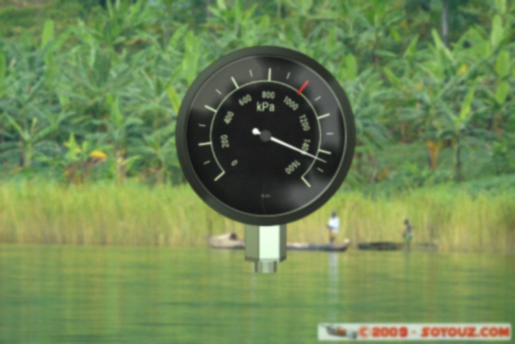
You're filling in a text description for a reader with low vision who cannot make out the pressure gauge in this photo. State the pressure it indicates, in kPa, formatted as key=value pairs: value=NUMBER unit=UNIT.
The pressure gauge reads value=1450 unit=kPa
